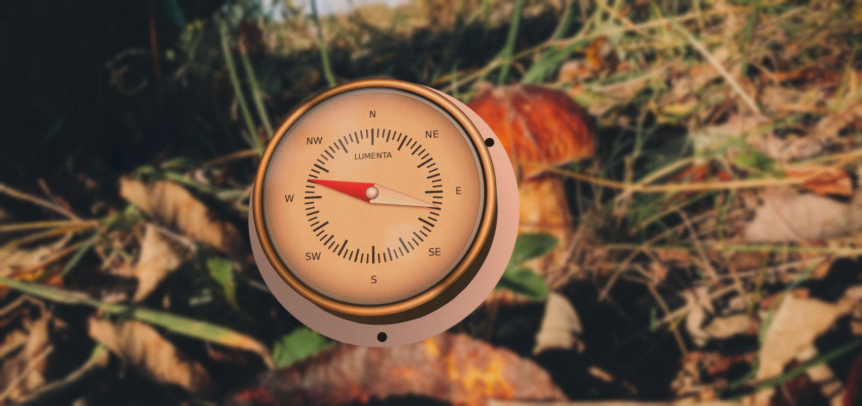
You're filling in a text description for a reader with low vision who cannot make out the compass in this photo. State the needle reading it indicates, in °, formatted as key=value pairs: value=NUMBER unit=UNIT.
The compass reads value=285 unit=°
